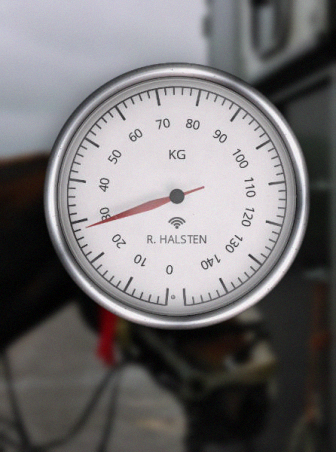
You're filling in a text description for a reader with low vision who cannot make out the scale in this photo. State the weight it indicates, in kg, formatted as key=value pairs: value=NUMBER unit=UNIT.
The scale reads value=28 unit=kg
